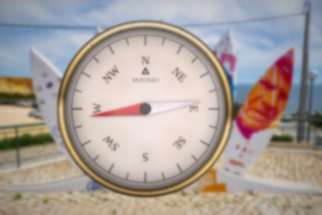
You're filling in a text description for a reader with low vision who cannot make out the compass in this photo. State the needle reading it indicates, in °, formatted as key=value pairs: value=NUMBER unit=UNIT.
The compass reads value=262.5 unit=°
